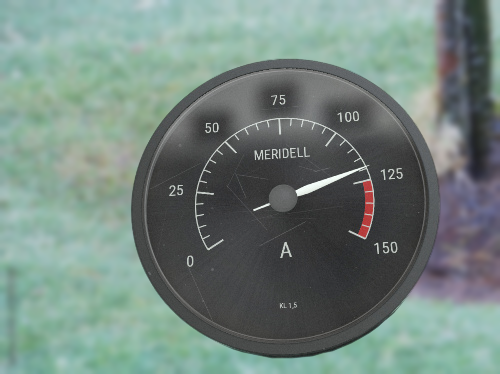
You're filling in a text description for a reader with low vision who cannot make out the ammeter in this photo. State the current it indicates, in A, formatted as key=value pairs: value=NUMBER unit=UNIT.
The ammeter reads value=120 unit=A
